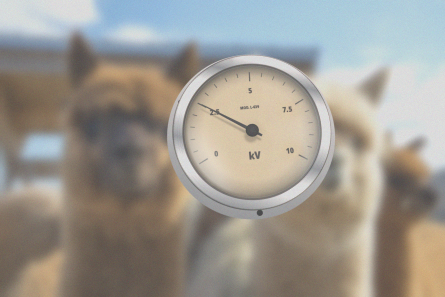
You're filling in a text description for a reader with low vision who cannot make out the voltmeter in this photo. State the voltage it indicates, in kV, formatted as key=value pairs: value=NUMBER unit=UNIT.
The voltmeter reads value=2.5 unit=kV
